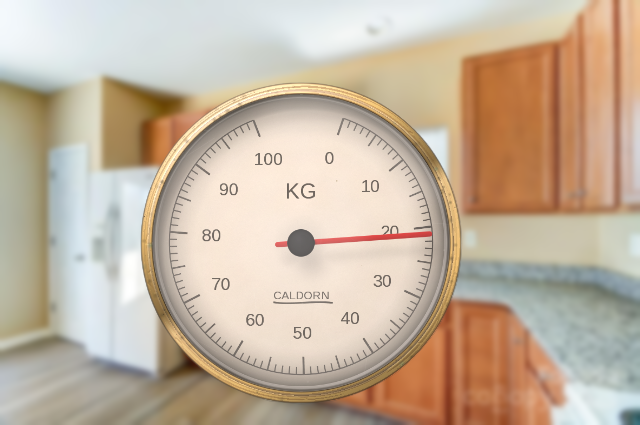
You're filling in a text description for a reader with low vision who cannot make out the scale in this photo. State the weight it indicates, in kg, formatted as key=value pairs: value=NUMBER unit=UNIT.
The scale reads value=21 unit=kg
